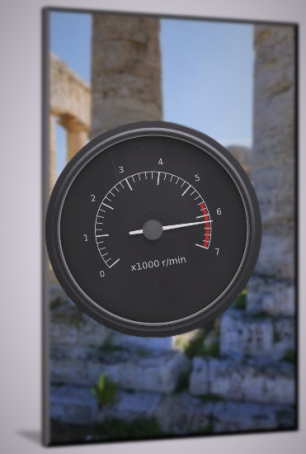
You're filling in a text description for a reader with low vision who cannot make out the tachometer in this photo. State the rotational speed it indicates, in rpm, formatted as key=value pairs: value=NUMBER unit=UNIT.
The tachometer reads value=6200 unit=rpm
